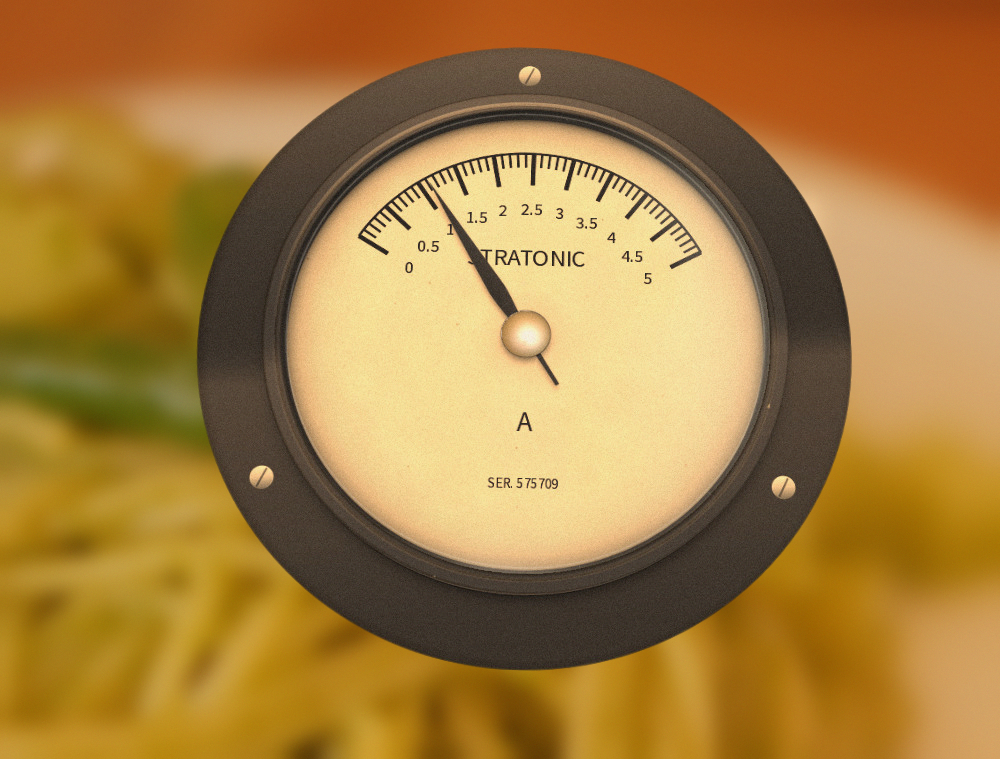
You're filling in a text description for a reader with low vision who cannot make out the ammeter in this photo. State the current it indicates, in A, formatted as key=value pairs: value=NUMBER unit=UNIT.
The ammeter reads value=1.1 unit=A
